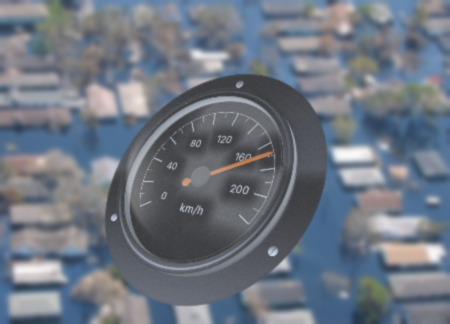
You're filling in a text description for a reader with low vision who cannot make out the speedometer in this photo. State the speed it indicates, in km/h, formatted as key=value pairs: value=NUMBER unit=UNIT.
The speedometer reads value=170 unit=km/h
